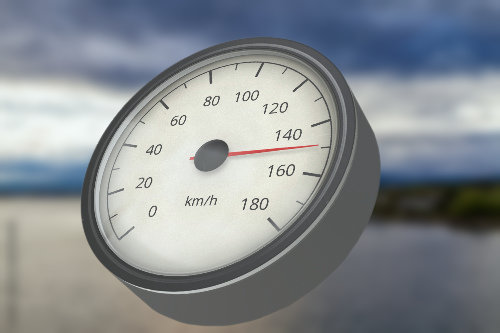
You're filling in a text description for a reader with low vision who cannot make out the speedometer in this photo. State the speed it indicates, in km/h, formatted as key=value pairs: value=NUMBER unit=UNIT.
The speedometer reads value=150 unit=km/h
